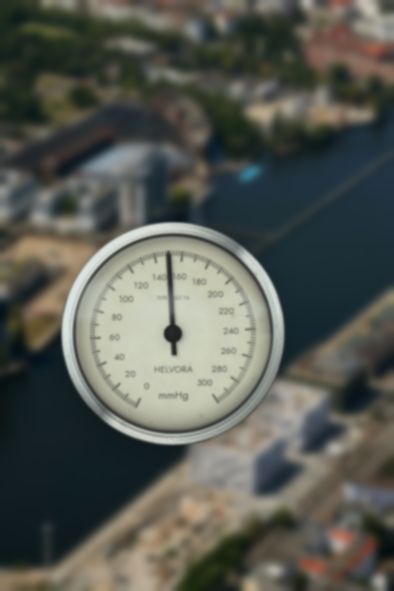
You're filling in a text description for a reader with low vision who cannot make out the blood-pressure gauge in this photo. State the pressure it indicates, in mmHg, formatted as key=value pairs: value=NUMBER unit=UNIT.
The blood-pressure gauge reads value=150 unit=mmHg
